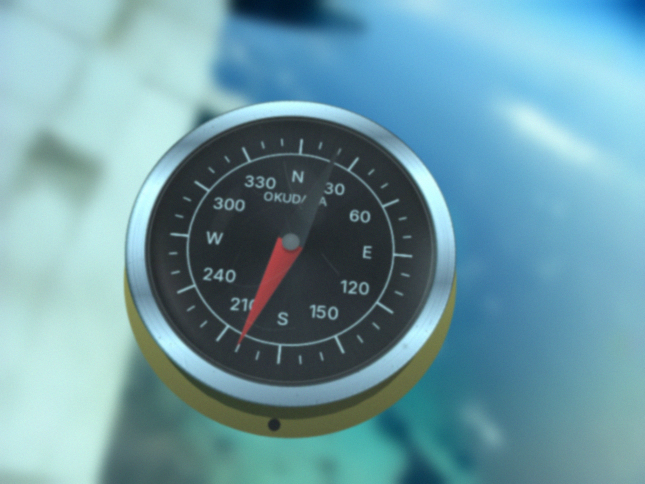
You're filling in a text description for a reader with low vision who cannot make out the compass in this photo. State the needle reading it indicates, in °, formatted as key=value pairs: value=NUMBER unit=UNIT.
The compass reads value=200 unit=°
